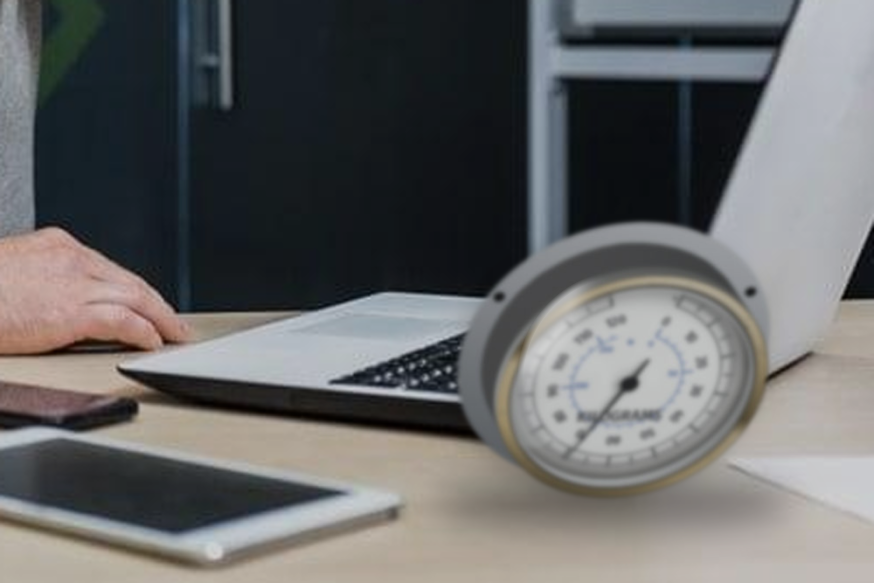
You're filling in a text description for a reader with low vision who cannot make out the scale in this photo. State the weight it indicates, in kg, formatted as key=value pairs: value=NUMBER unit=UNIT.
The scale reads value=70 unit=kg
